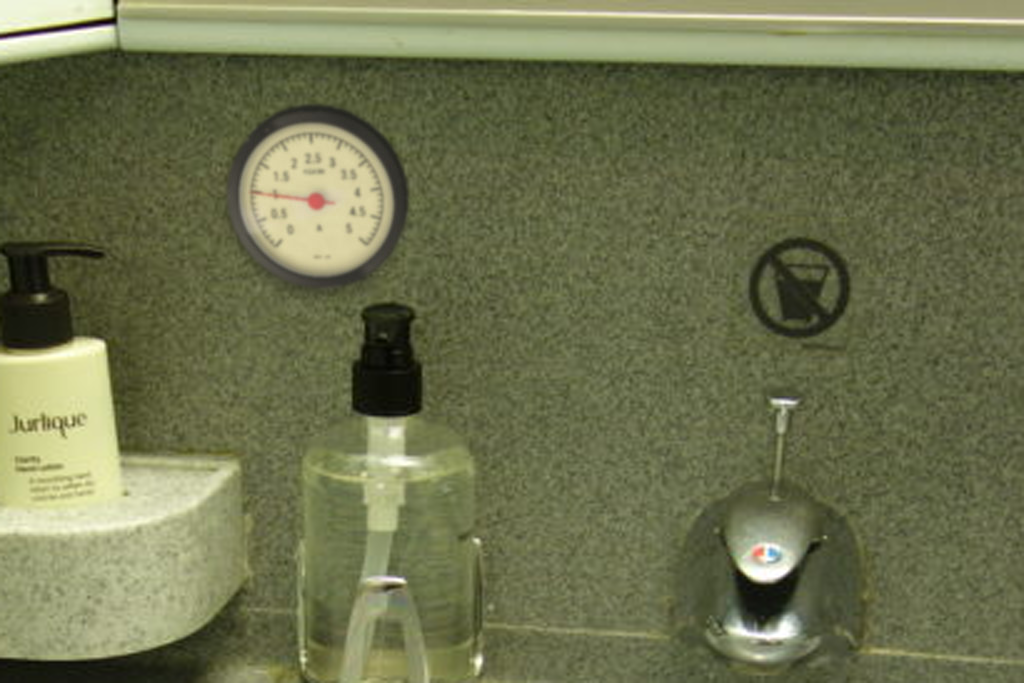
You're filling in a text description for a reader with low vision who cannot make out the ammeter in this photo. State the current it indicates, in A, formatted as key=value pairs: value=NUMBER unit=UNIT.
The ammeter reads value=1 unit=A
